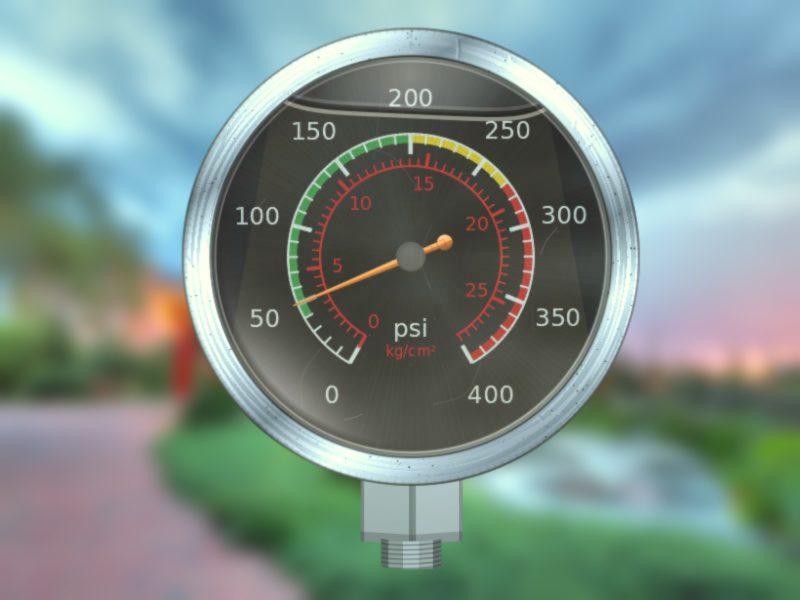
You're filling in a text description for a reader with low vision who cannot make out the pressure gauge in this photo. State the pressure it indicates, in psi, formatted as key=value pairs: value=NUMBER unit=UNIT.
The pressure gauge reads value=50 unit=psi
